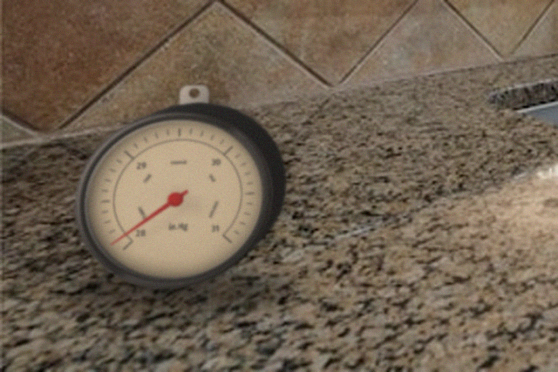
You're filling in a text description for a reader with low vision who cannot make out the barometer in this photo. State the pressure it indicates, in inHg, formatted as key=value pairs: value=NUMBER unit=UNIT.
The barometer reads value=28.1 unit=inHg
